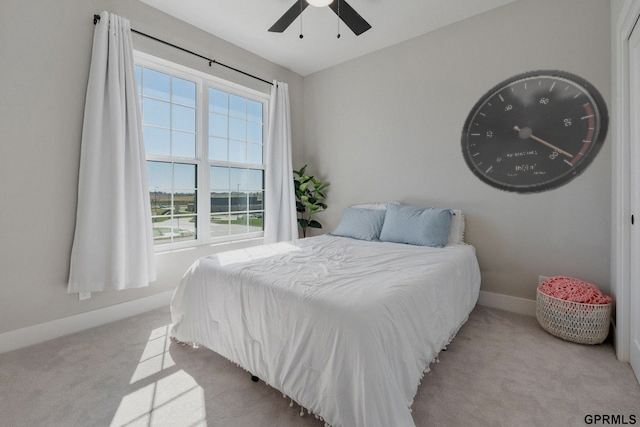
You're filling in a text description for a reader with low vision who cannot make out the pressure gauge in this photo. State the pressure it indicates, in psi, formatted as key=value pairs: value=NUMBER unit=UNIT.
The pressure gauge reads value=97.5 unit=psi
